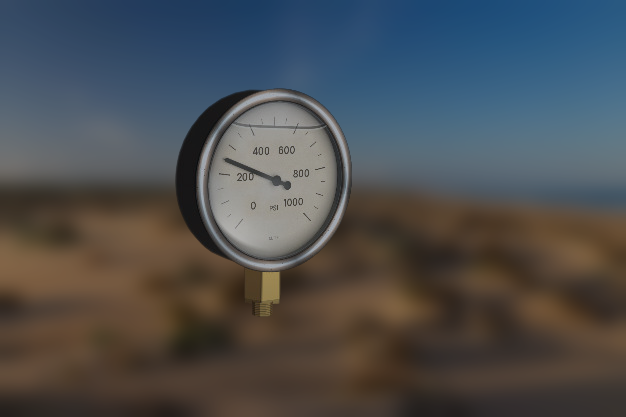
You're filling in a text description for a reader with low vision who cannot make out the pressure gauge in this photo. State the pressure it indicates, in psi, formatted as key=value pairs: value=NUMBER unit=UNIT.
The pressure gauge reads value=250 unit=psi
